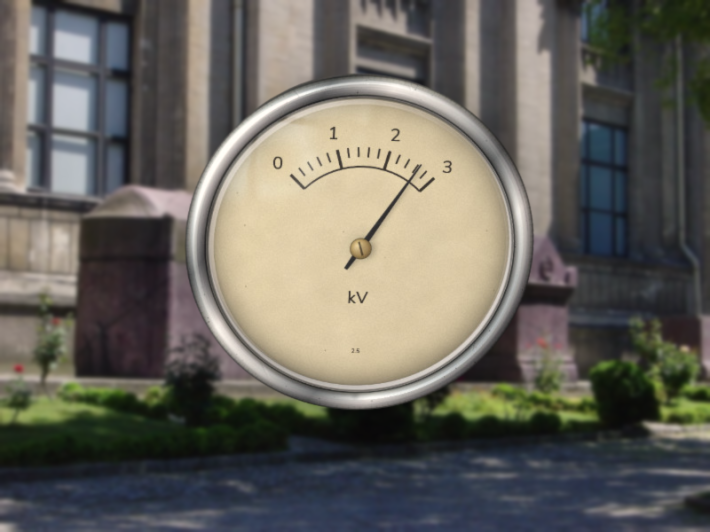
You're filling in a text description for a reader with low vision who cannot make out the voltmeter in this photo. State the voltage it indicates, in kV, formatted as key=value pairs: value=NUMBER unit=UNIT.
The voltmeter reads value=2.6 unit=kV
